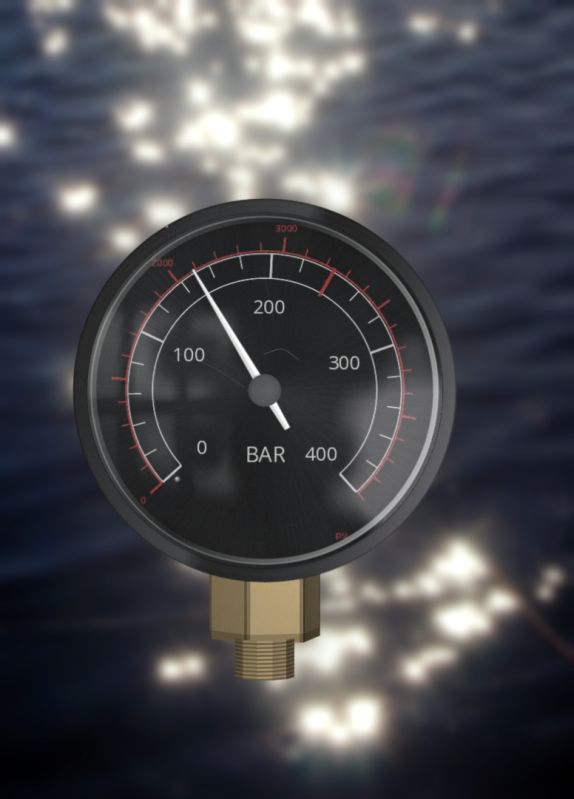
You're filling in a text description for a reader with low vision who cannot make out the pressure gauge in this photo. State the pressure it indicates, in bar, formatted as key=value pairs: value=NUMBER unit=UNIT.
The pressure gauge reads value=150 unit=bar
